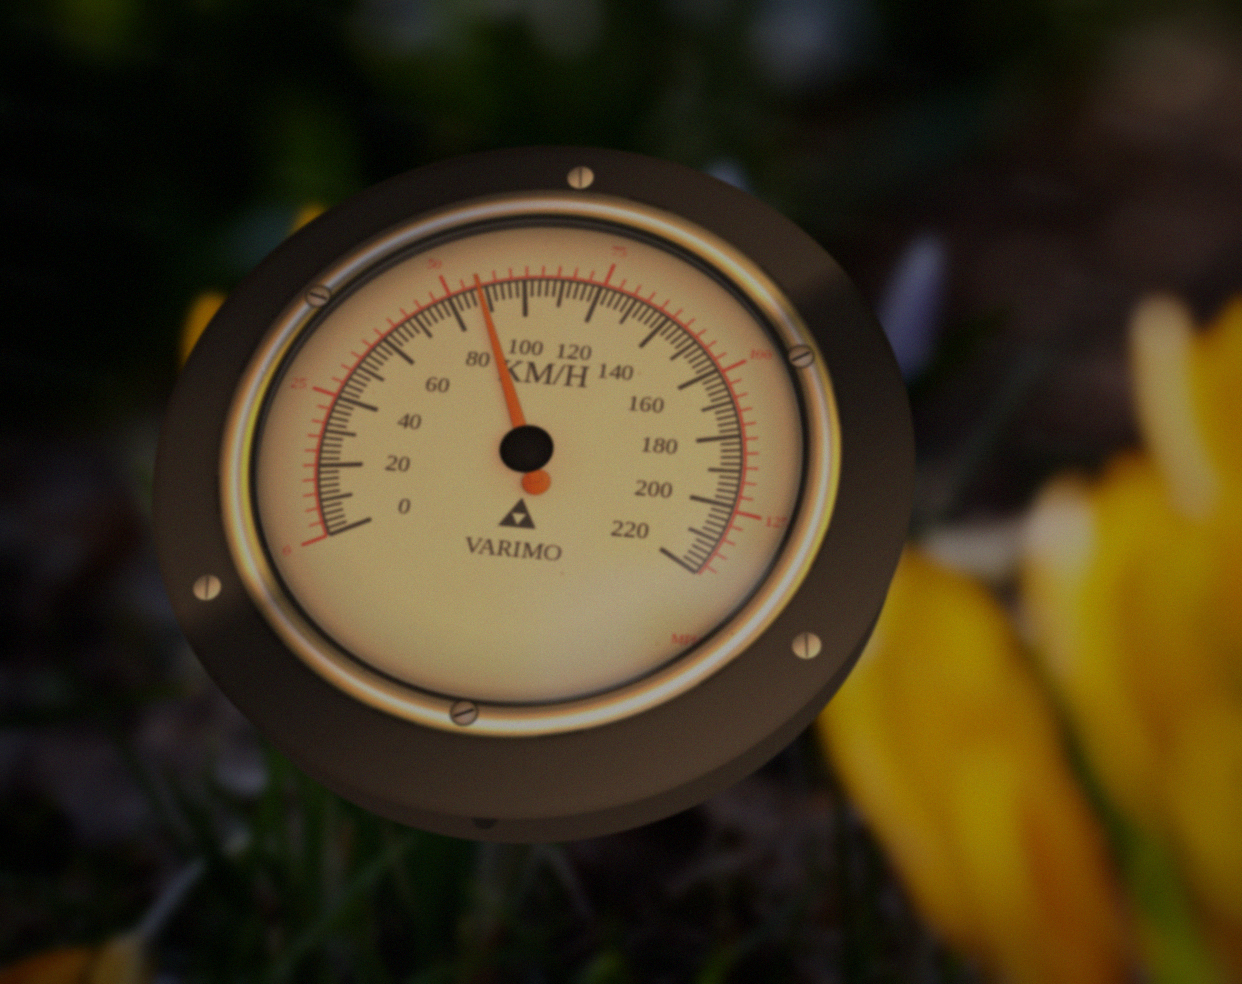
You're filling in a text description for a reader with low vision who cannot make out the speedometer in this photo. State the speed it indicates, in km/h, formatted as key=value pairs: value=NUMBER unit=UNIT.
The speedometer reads value=88 unit=km/h
